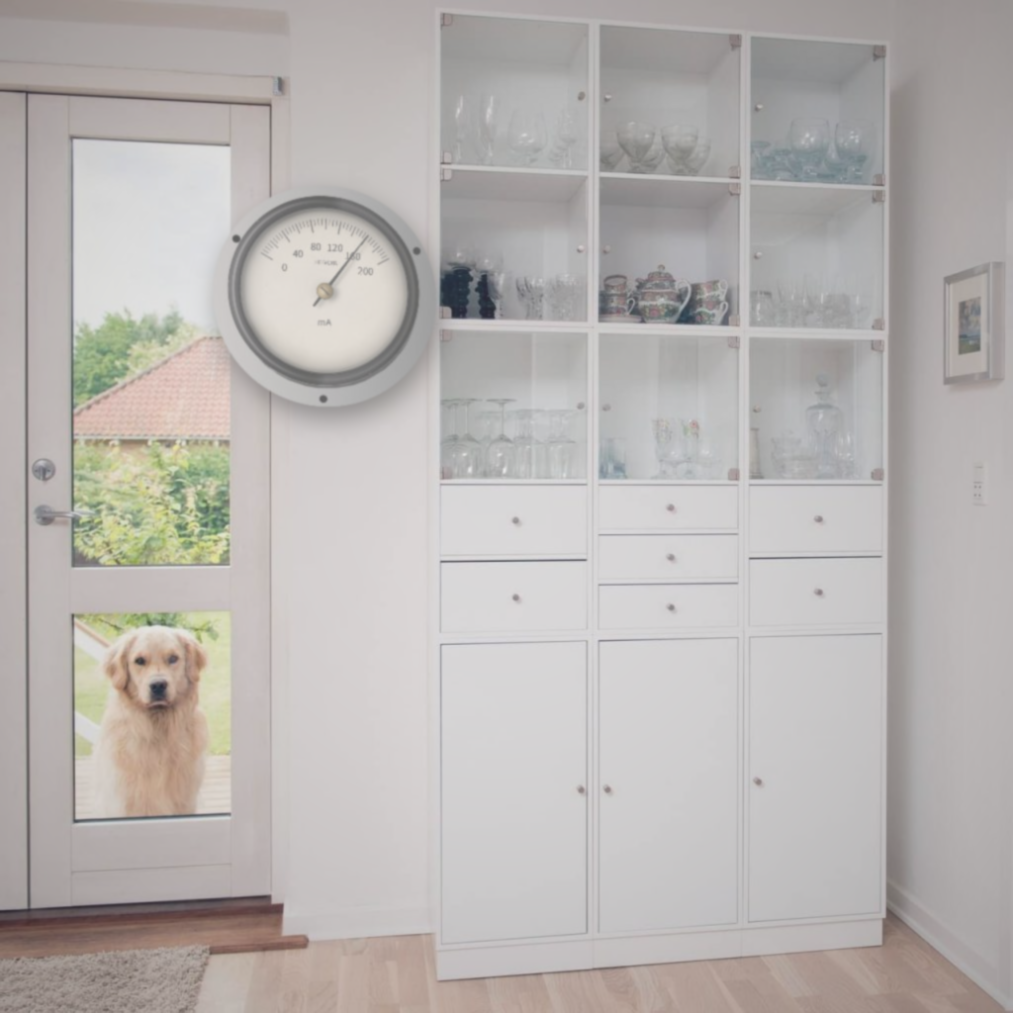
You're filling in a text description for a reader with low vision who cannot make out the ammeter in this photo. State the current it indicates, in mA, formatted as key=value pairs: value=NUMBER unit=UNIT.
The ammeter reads value=160 unit=mA
